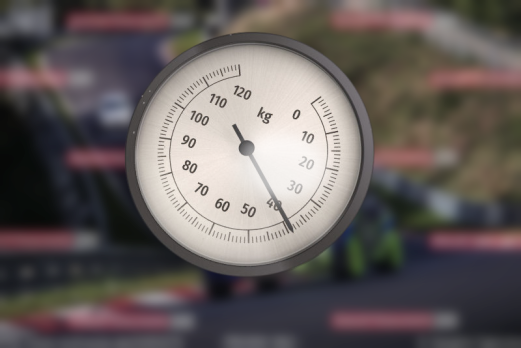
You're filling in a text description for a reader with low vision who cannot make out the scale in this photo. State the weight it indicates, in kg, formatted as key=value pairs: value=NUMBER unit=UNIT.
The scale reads value=39 unit=kg
